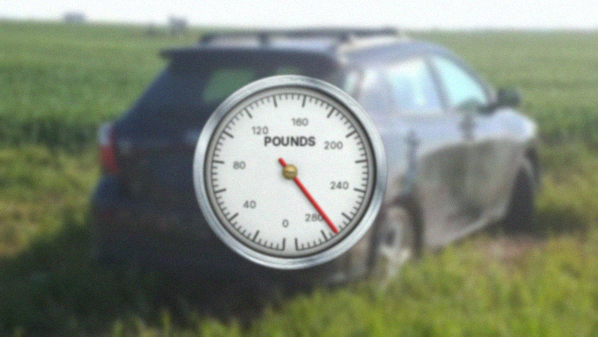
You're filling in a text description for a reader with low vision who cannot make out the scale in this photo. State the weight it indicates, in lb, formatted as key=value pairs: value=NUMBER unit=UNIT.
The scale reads value=272 unit=lb
